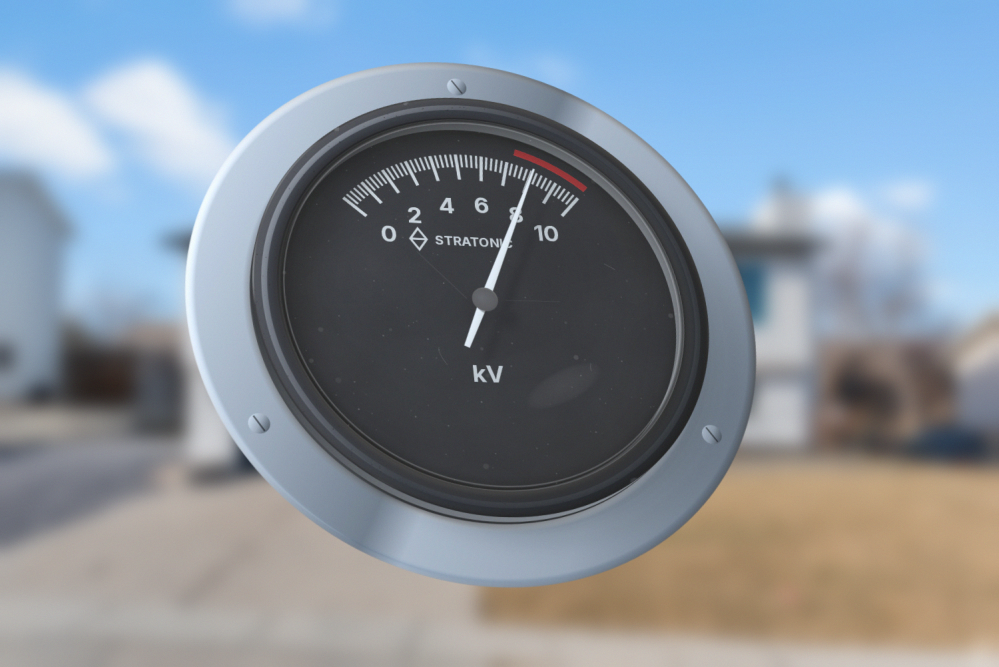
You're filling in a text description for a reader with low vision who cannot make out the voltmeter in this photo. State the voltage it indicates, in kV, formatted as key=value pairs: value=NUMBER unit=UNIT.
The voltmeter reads value=8 unit=kV
